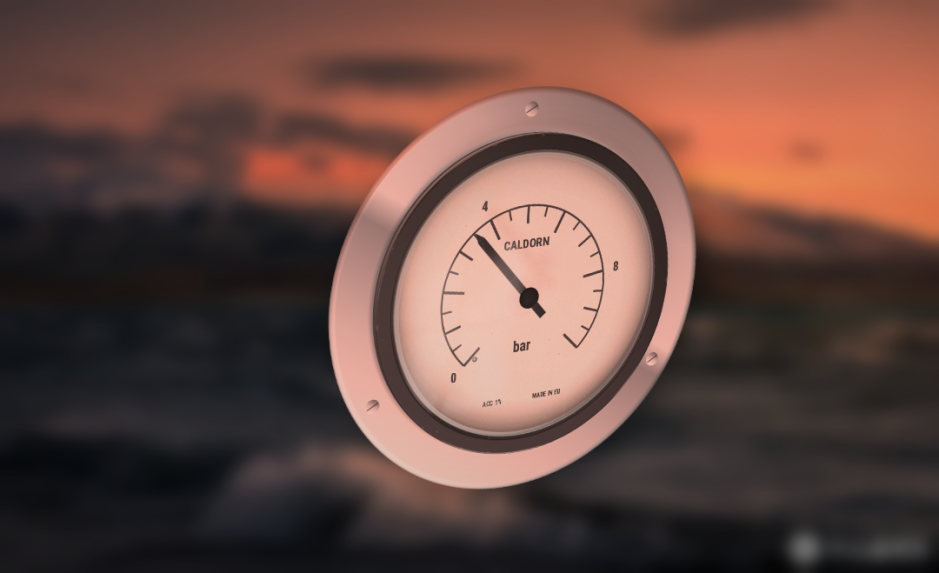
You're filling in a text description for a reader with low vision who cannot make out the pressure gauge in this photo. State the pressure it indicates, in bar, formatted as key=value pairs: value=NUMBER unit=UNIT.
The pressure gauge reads value=3.5 unit=bar
